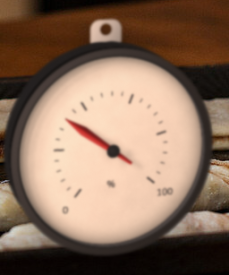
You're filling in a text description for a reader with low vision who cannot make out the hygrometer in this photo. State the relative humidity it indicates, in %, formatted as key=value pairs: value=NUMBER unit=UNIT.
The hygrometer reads value=32 unit=%
